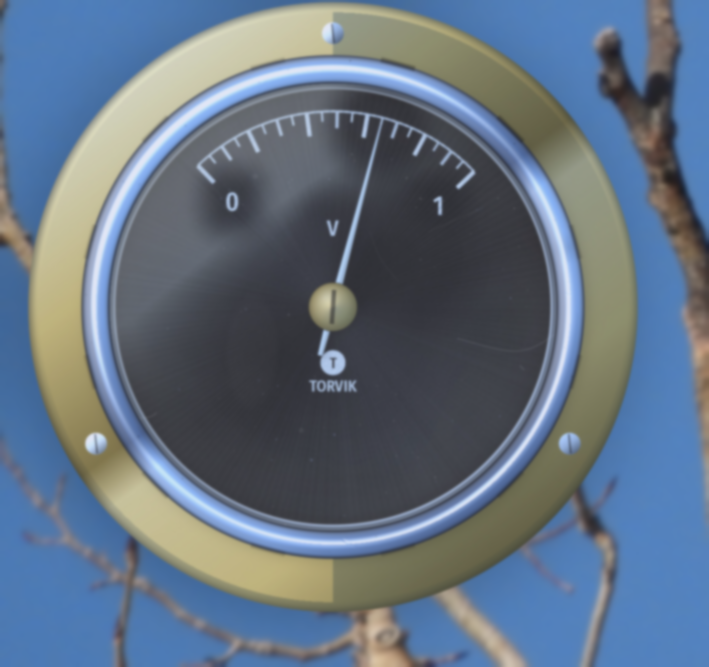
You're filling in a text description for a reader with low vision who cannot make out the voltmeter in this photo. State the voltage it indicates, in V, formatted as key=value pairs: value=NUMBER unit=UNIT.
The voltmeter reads value=0.65 unit=V
